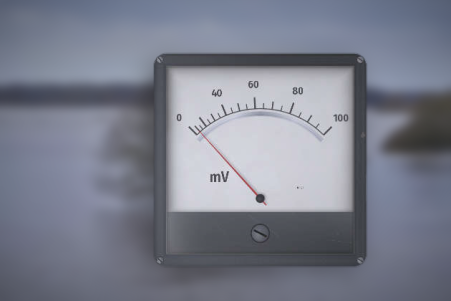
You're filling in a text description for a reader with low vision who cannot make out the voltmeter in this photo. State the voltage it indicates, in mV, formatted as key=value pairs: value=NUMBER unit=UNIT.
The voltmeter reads value=10 unit=mV
